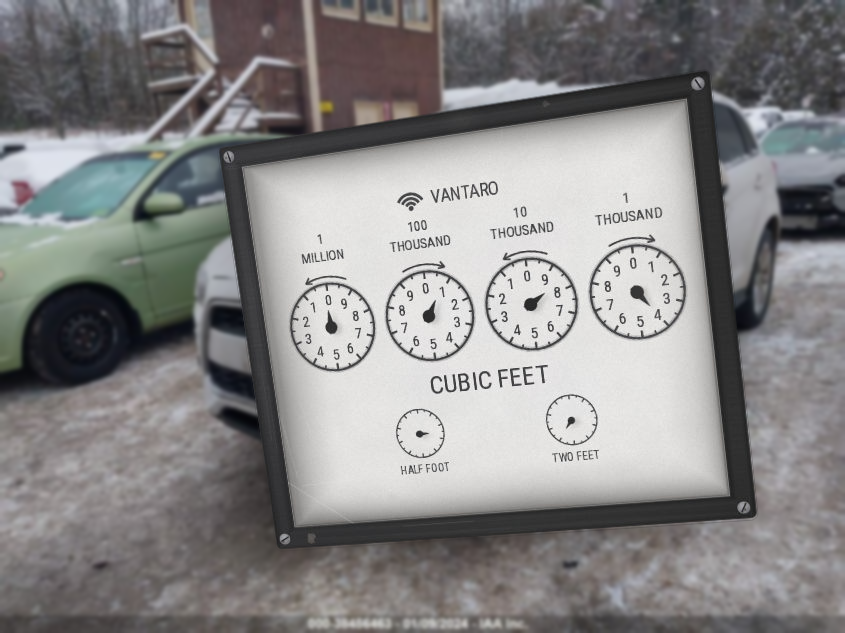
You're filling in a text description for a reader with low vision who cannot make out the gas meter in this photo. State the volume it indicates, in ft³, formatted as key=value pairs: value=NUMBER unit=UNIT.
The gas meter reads value=8400 unit=ft³
